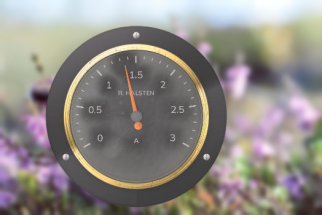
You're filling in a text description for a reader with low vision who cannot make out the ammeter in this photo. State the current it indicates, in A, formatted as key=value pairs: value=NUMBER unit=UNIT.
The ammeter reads value=1.35 unit=A
